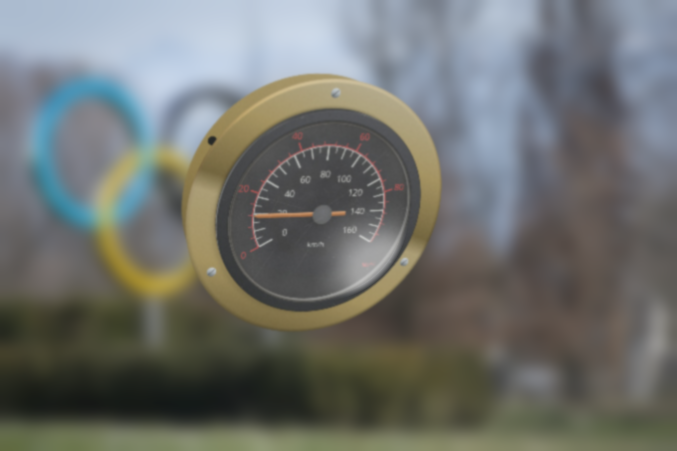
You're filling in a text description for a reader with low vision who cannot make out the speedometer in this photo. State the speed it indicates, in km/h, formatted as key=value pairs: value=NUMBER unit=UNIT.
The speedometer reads value=20 unit=km/h
